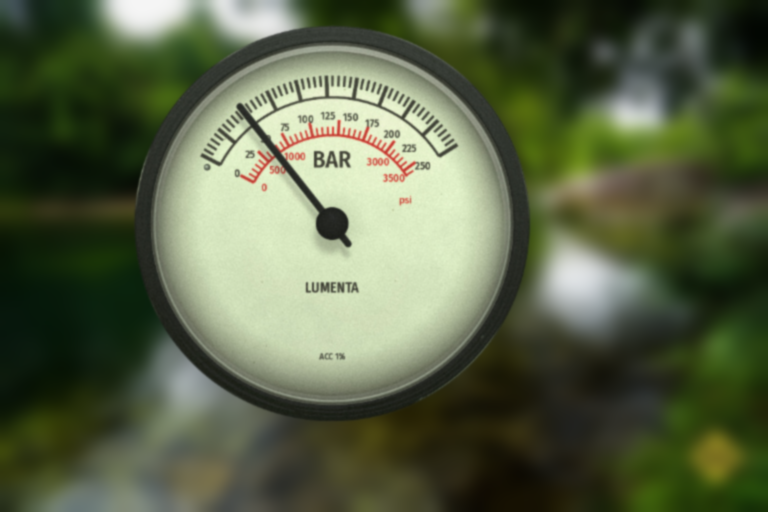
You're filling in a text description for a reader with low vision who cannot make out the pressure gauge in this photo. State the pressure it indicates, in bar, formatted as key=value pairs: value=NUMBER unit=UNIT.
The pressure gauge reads value=50 unit=bar
